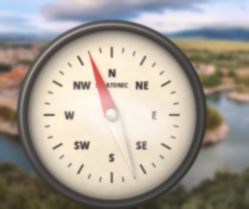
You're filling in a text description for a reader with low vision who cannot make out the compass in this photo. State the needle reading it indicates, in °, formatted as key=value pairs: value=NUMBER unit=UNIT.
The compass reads value=340 unit=°
